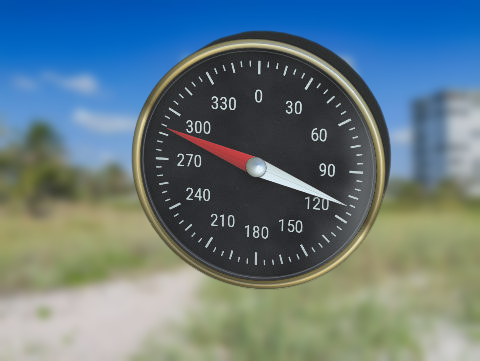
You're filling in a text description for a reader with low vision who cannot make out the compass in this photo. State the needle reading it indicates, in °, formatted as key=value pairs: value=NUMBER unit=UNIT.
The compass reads value=290 unit=°
